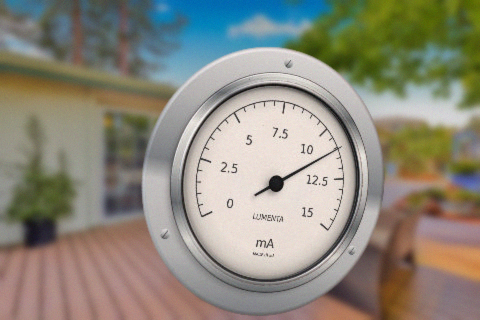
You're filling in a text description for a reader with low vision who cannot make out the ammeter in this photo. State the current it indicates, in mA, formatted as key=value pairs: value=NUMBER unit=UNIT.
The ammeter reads value=11 unit=mA
